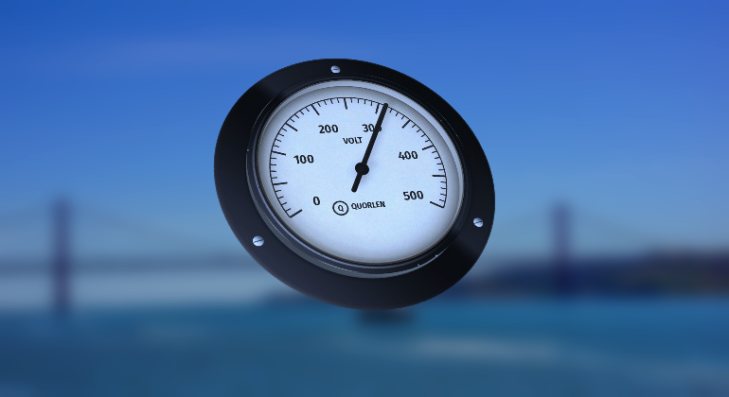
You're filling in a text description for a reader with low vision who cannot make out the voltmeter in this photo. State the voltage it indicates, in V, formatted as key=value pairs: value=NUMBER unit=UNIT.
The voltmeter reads value=310 unit=V
